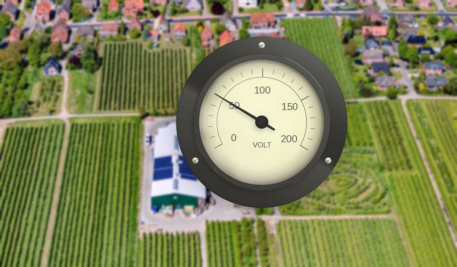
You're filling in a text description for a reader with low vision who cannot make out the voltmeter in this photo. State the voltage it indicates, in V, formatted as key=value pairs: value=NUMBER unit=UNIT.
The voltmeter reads value=50 unit=V
